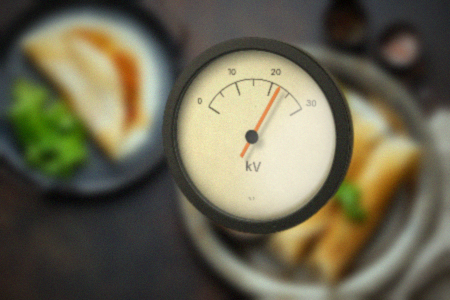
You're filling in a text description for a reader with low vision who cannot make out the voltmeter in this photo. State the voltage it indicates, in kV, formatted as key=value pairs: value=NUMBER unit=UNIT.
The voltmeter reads value=22.5 unit=kV
